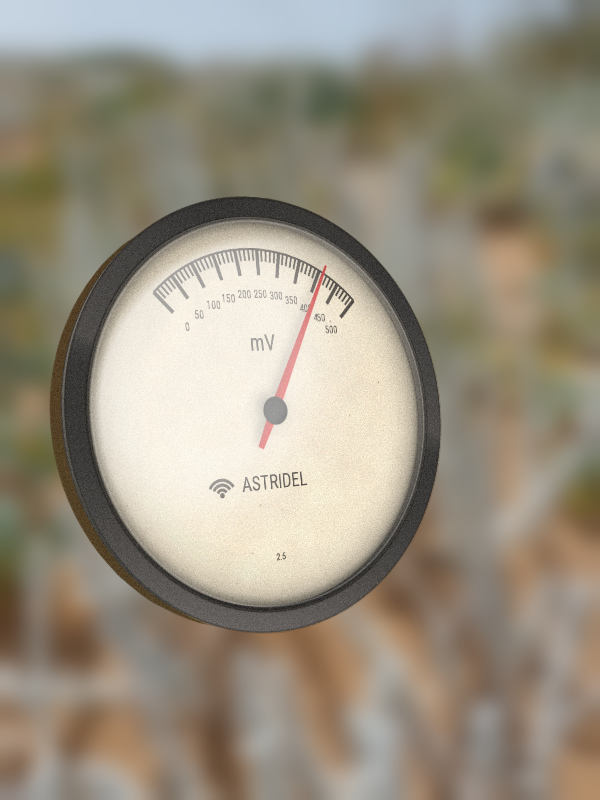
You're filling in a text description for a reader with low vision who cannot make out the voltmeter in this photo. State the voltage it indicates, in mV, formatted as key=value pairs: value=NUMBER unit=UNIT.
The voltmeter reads value=400 unit=mV
